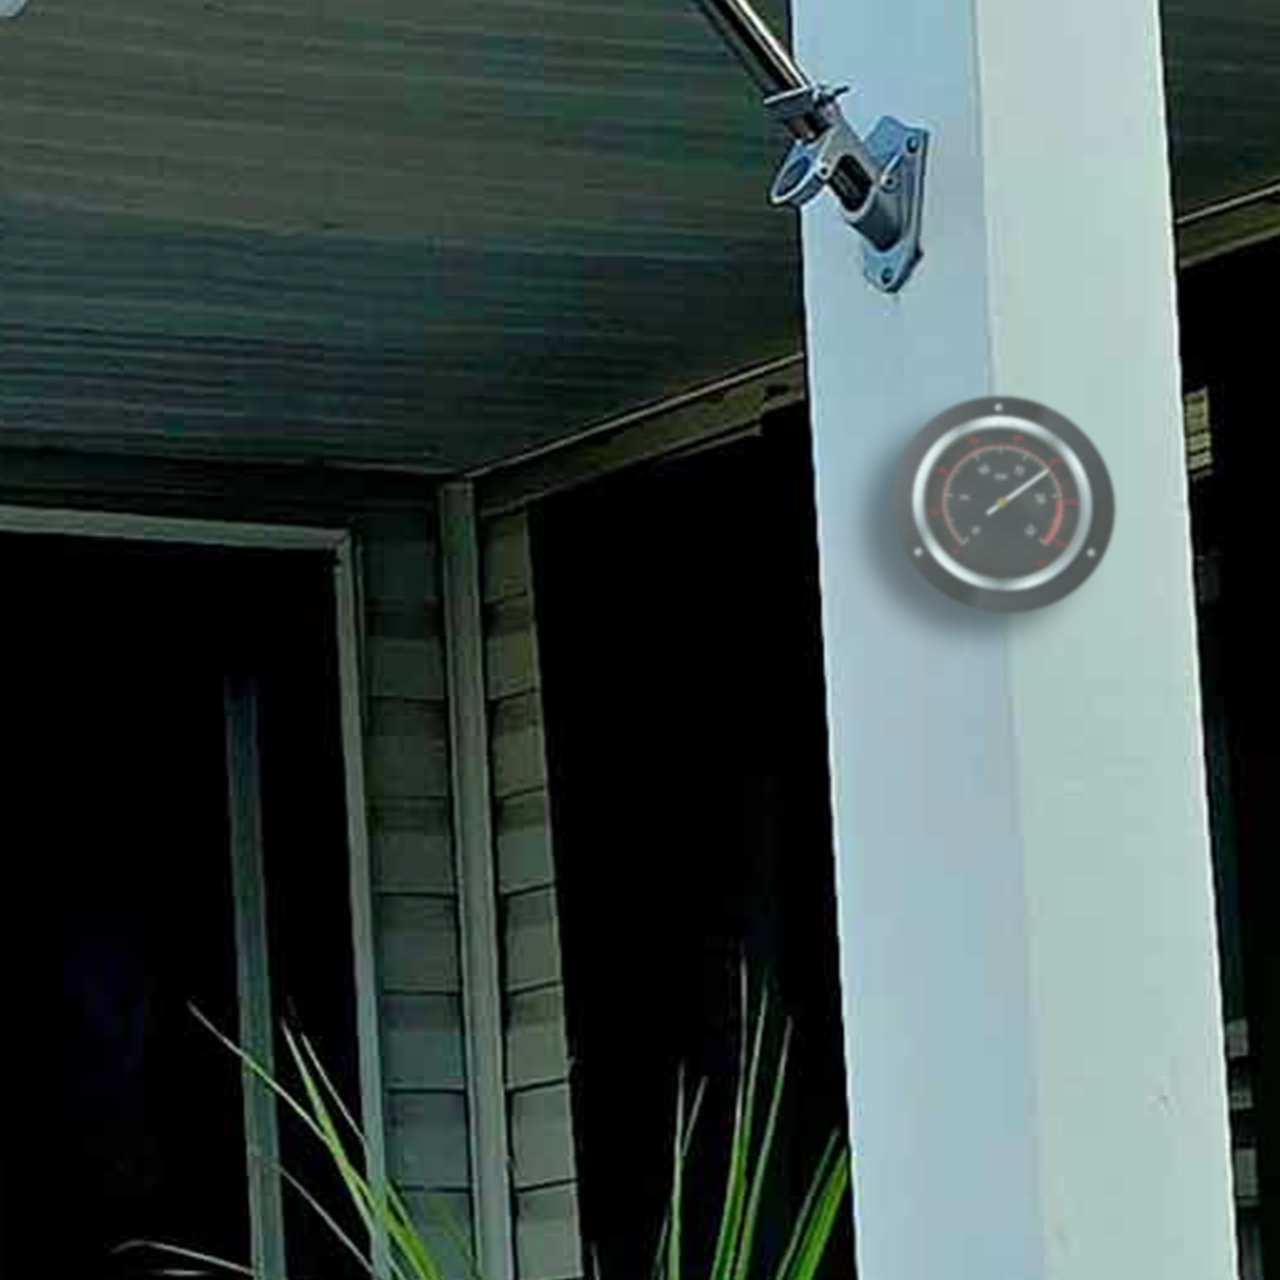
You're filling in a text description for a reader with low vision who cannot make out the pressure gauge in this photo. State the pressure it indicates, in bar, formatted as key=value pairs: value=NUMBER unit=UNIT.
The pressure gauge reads value=17.5 unit=bar
